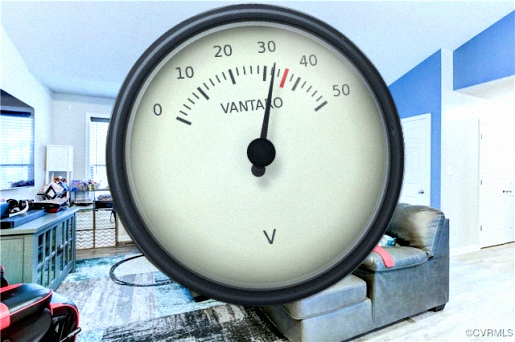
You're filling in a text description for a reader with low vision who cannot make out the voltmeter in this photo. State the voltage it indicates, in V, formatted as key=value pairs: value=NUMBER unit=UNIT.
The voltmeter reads value=32 unit=V
